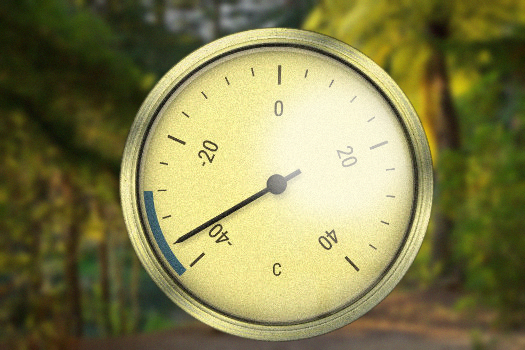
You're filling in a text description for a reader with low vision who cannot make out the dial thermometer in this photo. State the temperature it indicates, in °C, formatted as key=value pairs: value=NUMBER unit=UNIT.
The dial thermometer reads value=-36 unit=°C
